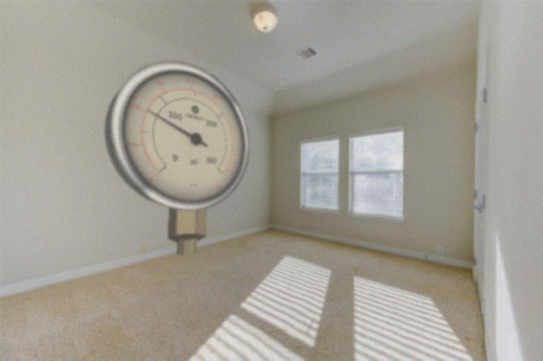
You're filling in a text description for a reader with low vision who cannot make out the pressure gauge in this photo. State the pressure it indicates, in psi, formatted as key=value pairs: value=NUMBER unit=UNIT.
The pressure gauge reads value=75 unit=psi
